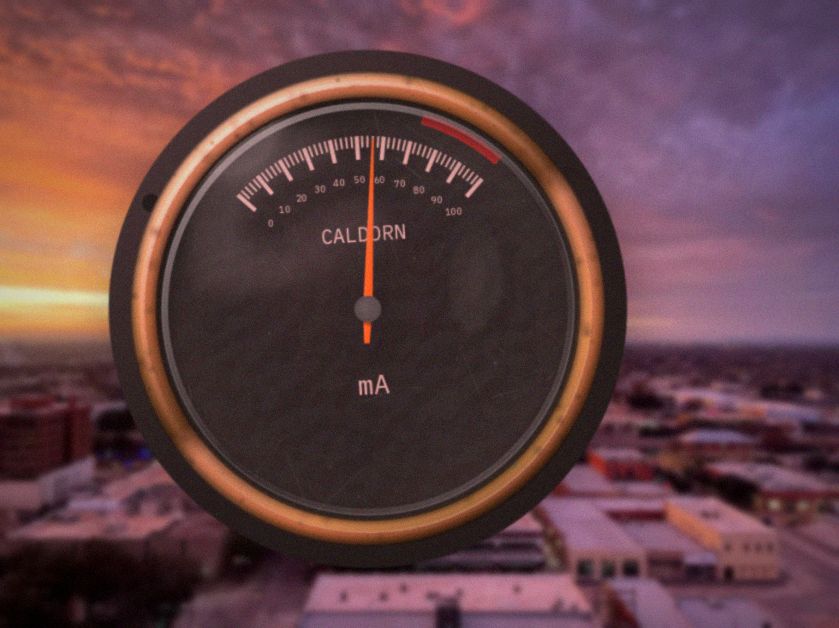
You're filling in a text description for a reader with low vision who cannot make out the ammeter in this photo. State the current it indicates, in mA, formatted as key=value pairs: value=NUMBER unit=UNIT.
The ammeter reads value=56 unit=mA
